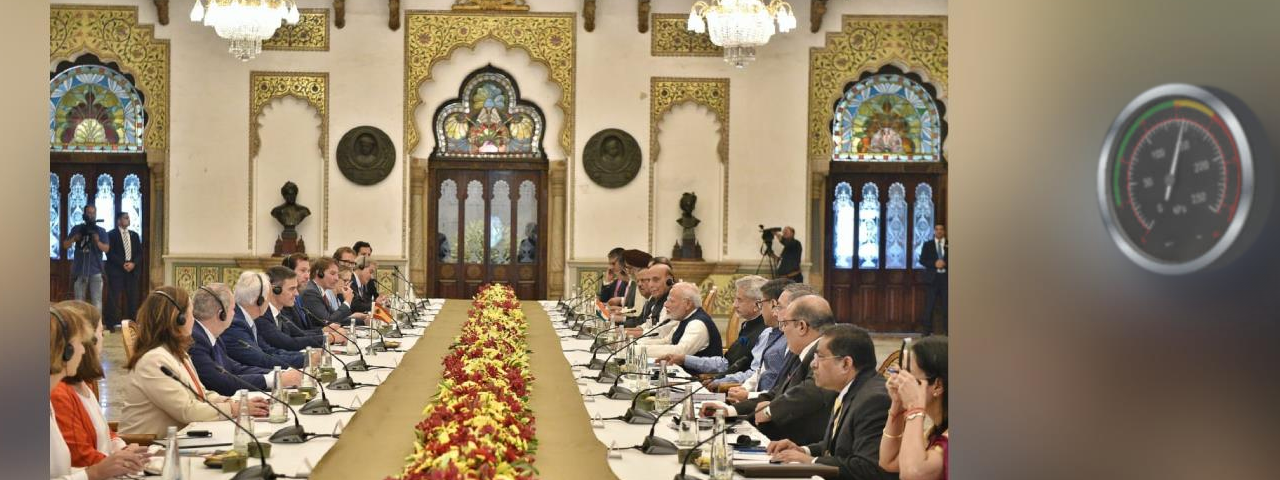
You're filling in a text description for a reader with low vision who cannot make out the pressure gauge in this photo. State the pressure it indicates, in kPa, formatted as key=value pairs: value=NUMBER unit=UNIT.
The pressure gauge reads value=150 unit=kPa
